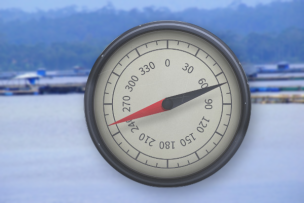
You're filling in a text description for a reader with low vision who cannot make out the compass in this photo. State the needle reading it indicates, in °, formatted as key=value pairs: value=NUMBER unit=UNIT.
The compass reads value=250 unit=°
